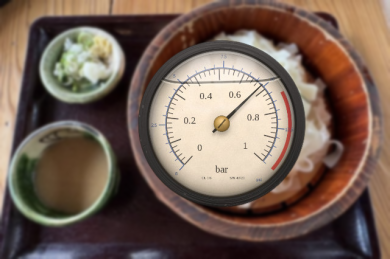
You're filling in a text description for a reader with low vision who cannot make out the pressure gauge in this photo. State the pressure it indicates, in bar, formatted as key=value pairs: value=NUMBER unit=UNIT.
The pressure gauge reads value=0.68 unit=bar
